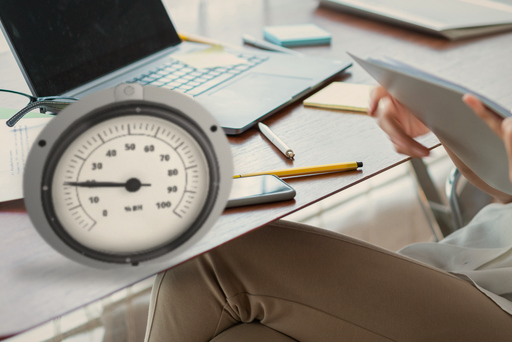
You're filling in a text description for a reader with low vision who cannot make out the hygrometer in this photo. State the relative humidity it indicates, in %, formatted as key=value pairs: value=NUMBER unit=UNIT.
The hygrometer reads value=20 unit=%
